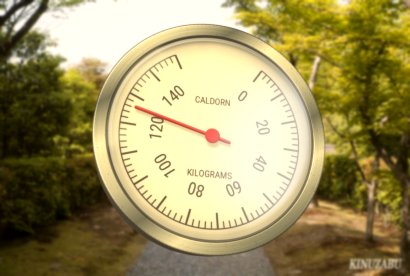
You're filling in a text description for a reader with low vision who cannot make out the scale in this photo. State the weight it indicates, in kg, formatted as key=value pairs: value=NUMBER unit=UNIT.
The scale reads value=126 unit=kg
